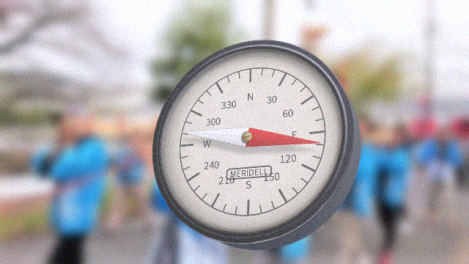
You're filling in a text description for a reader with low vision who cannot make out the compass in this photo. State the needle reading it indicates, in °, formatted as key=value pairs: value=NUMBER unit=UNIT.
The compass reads value=100 unit=°
